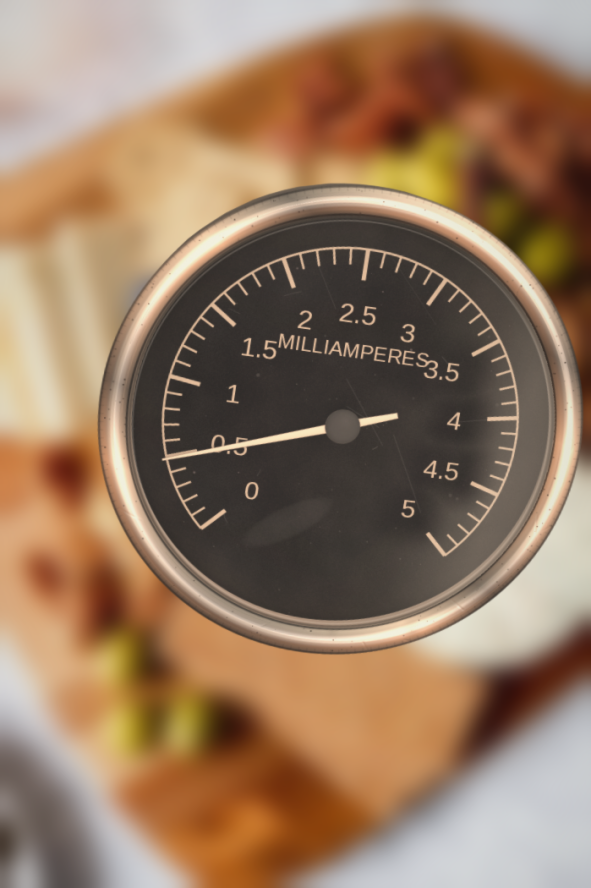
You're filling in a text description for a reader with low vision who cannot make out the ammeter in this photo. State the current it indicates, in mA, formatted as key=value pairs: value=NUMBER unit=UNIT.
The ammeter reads value=0.5 unit=mA
